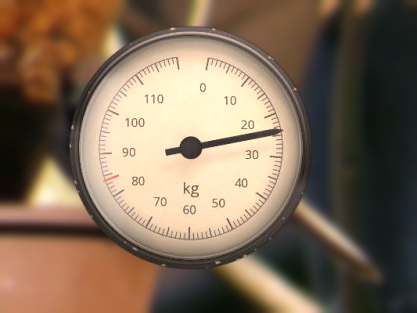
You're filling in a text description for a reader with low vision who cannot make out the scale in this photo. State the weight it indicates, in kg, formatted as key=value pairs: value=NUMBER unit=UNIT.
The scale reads value=24 unit=kg
